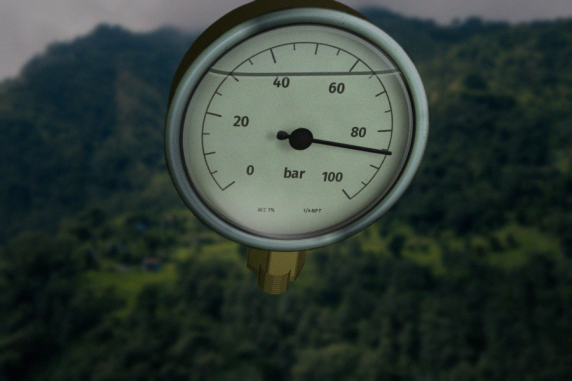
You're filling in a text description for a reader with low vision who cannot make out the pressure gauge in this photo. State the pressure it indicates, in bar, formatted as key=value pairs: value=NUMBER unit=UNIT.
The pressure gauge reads value=85 unit=bar
